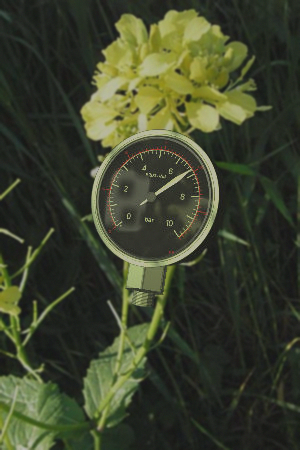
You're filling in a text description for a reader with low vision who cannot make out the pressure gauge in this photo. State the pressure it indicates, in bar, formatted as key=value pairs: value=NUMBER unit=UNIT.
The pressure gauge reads value=6.8 unit=bar
